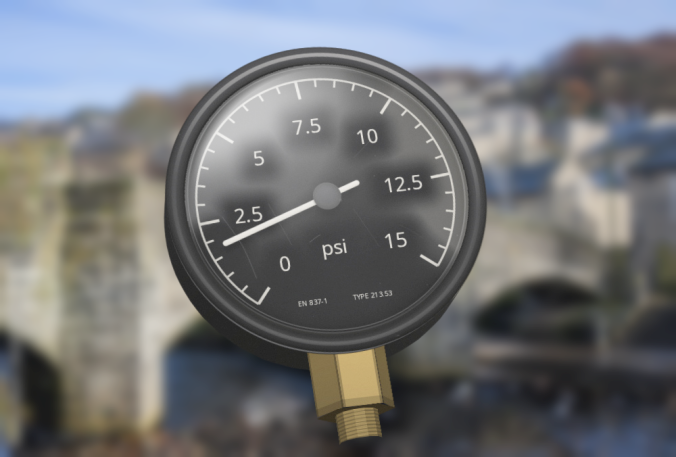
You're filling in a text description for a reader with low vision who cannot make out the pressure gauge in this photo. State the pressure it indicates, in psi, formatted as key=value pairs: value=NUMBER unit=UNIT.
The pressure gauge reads value=1.75 unit=psi
